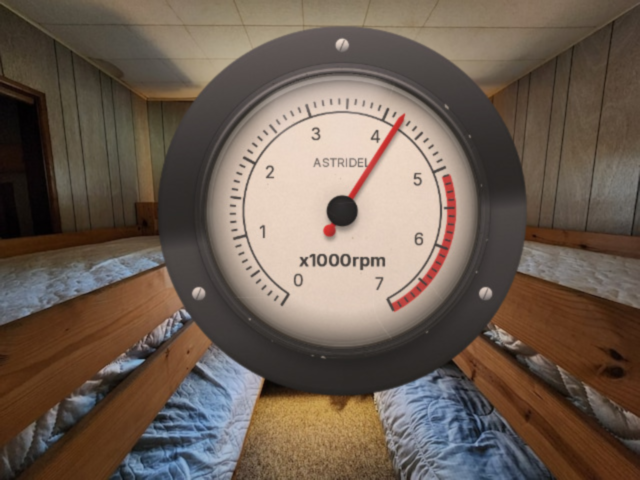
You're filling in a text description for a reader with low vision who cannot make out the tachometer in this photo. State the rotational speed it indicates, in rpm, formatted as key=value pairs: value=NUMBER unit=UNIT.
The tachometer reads value=4200 unit=rpm
